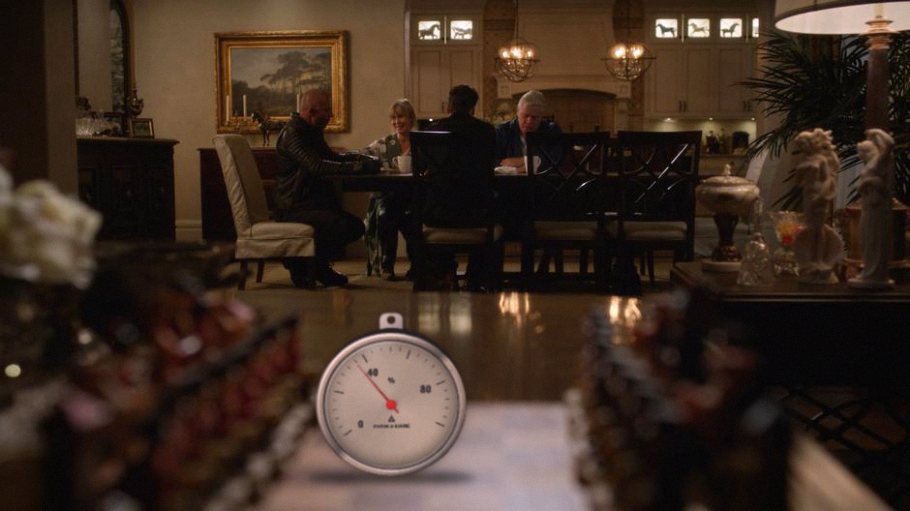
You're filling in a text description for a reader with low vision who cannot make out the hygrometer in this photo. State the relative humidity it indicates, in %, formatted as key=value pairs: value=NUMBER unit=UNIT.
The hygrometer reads value=36 unit=%
